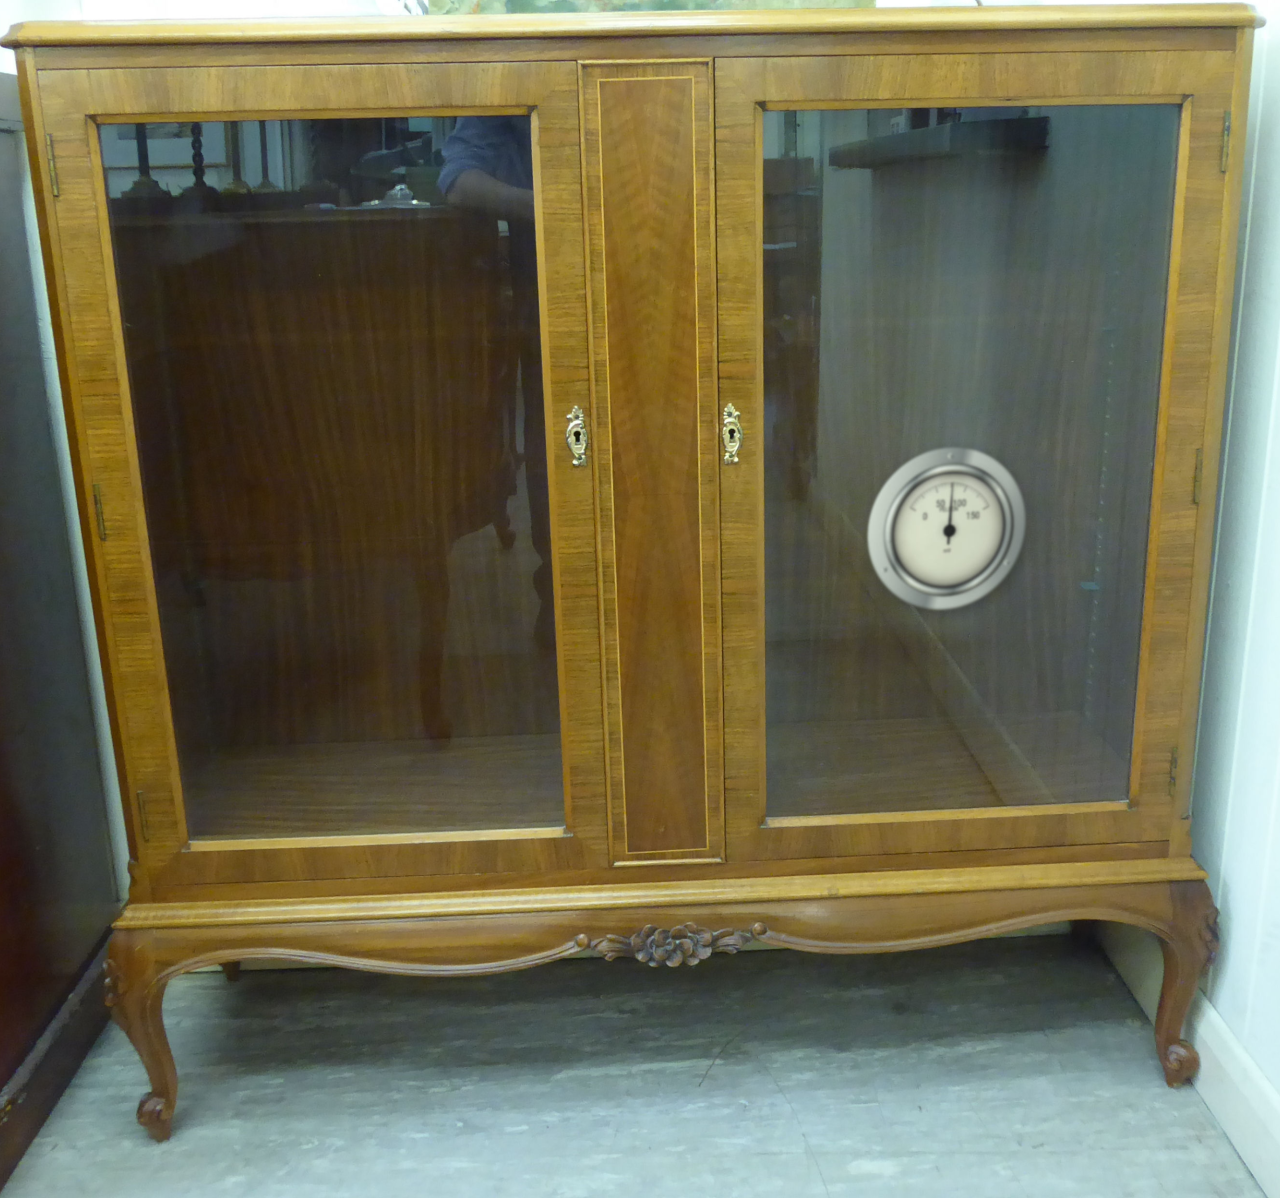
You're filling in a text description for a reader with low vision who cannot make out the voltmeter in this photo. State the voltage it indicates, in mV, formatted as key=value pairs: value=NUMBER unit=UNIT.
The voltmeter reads value=75 unit=mV
